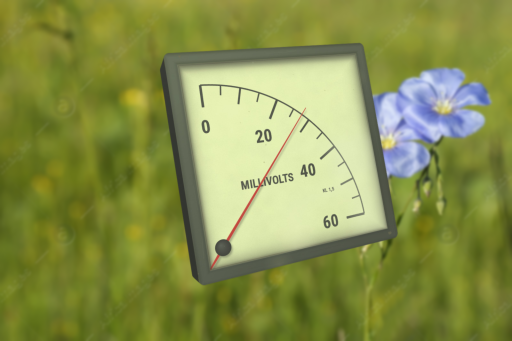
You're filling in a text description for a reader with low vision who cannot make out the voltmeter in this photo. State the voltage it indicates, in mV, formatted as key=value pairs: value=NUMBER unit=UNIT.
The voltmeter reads value=27.5 unit=mV
